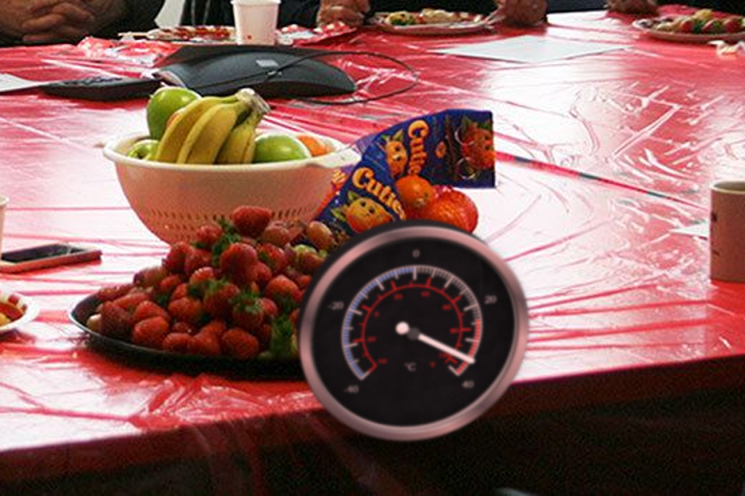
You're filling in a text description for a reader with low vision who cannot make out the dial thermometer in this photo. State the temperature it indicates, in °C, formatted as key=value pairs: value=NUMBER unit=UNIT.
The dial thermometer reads value=35 unit=°C
